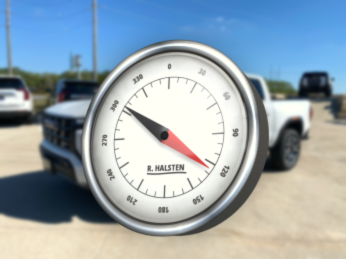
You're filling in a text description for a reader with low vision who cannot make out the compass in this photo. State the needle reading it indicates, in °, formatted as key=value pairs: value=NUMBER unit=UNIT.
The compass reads value=125 unit=°
